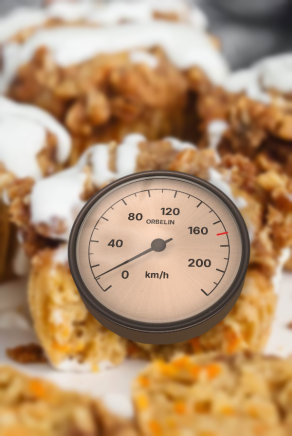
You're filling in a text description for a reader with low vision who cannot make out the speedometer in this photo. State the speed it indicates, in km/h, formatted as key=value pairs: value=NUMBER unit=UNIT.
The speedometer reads value=10 unit=km/h
